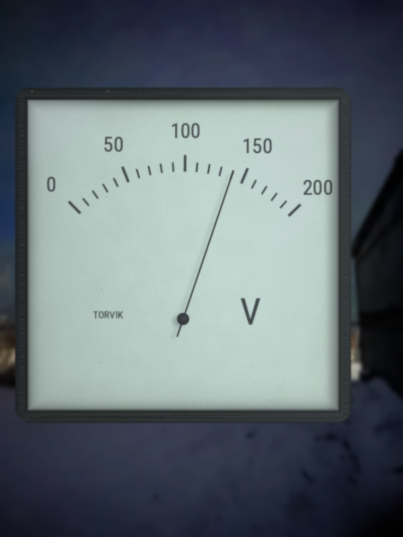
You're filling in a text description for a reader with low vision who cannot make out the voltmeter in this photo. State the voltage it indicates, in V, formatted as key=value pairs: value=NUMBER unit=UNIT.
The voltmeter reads value=140 unit=V
